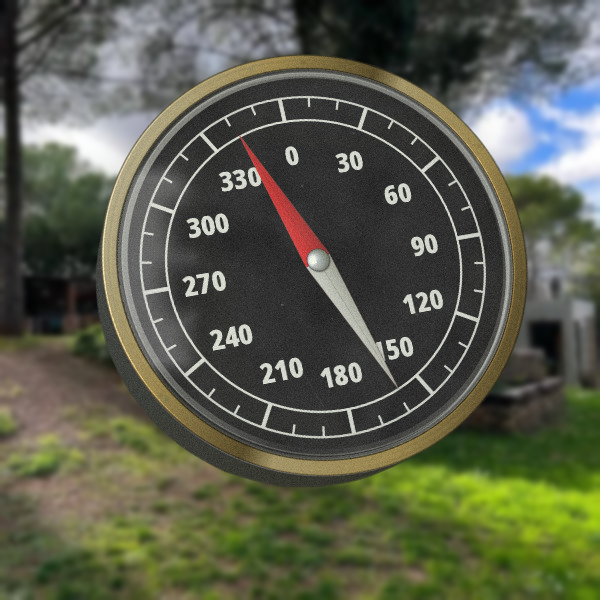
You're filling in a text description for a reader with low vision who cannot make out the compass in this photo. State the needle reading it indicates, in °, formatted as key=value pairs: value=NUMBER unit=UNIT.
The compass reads value=340 unit=°
